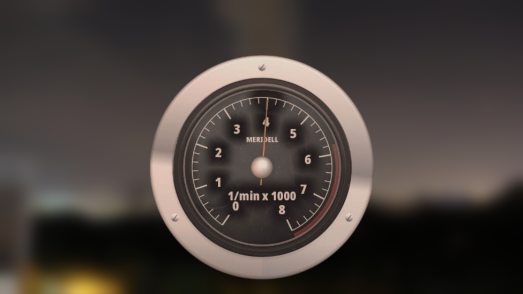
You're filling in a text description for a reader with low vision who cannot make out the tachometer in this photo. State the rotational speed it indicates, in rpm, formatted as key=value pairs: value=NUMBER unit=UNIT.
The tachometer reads value=4000 unit=rpm
